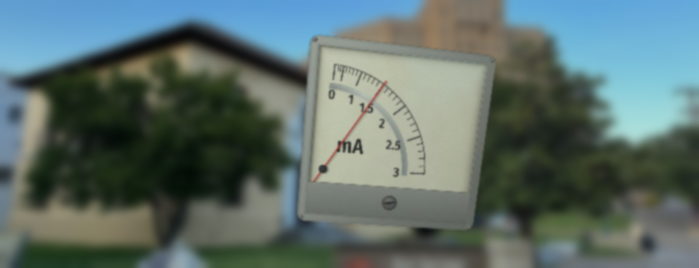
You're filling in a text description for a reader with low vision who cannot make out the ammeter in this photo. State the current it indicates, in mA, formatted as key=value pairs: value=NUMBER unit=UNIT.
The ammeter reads value=1.5 unit=mA
